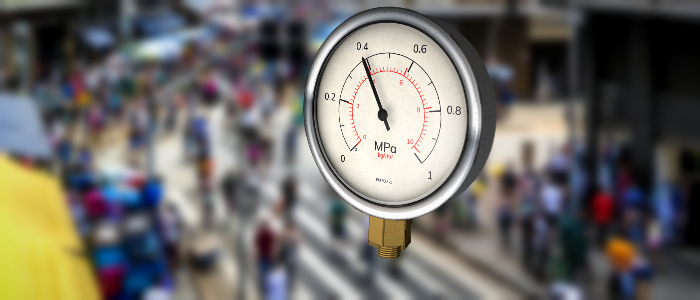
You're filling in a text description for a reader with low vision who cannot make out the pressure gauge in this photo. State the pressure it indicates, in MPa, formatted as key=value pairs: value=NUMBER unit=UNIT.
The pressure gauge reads value=0.4 unit=MPa
